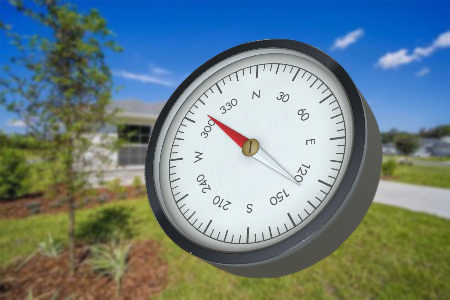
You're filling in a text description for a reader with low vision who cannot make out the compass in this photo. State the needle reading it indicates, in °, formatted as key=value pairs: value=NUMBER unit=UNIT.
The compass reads value=310 unit=°
